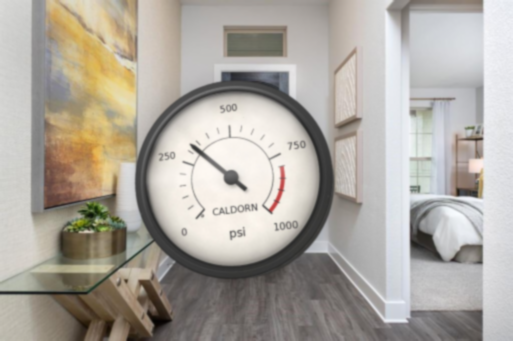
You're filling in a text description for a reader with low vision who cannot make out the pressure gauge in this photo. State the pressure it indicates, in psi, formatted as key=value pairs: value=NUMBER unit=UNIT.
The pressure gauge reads value=325 unit=psi
